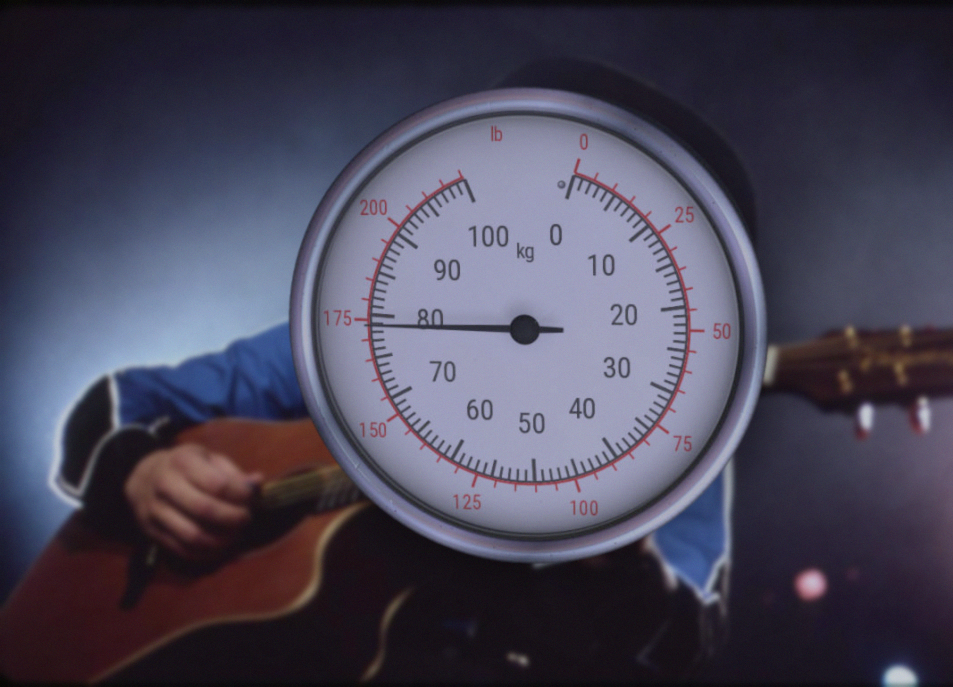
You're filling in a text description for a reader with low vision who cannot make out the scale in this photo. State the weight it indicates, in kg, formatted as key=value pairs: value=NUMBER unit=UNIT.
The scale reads value=79 unit=kg
